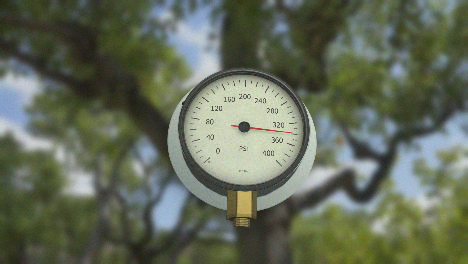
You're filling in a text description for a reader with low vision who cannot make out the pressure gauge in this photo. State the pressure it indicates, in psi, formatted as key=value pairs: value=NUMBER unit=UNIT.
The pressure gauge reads value=340 unit=psi
